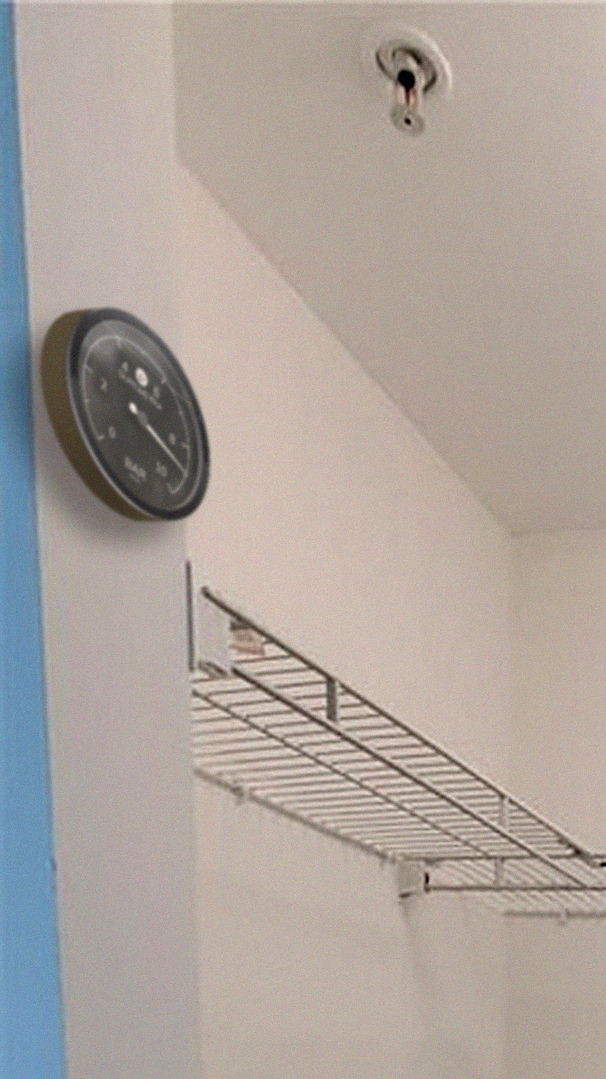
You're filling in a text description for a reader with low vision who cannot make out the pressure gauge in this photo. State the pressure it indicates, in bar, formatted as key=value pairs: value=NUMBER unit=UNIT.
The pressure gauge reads value=9 unit=bar
